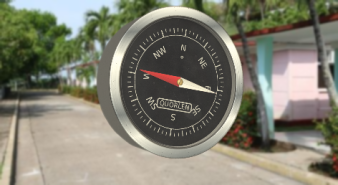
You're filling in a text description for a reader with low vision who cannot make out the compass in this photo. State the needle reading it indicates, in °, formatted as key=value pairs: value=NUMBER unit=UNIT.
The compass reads value=275 unit=°
